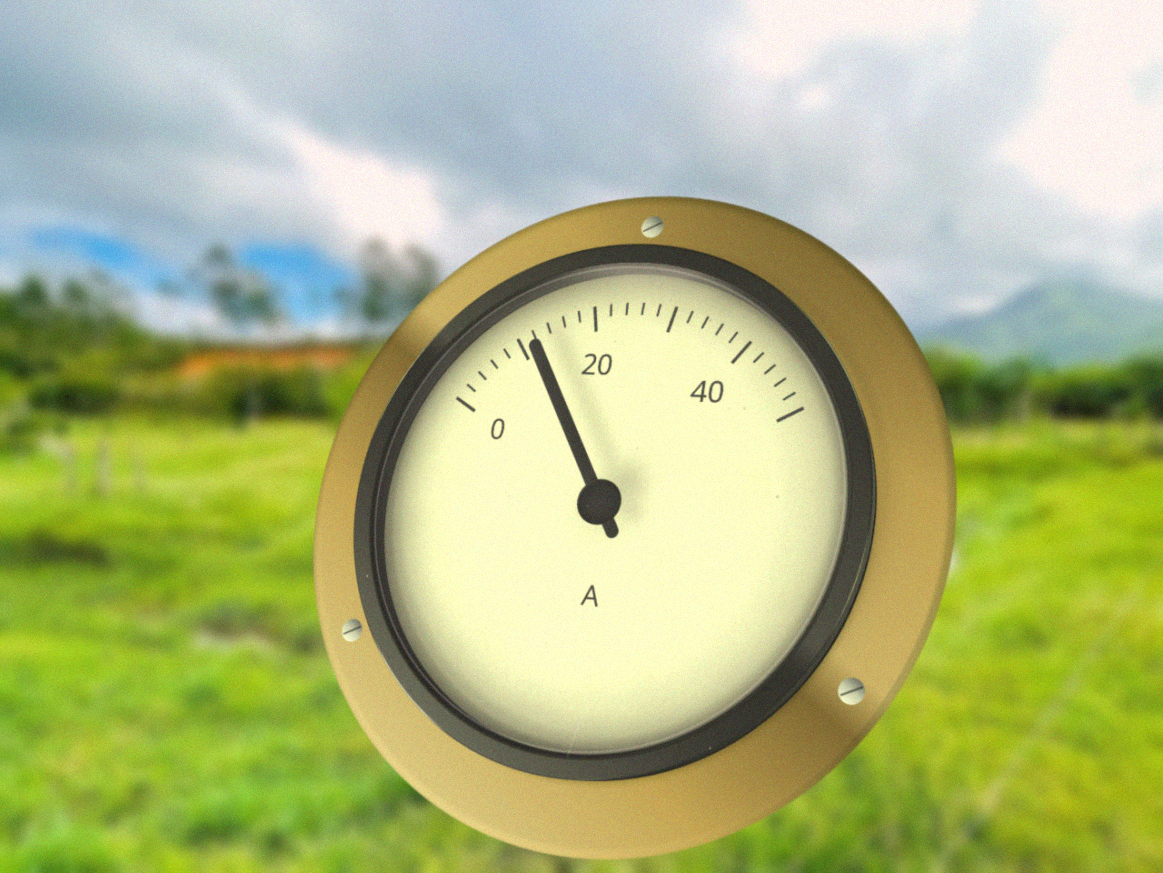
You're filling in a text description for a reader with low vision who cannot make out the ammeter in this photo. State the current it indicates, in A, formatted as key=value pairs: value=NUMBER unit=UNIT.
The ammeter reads value=12 unit=A
